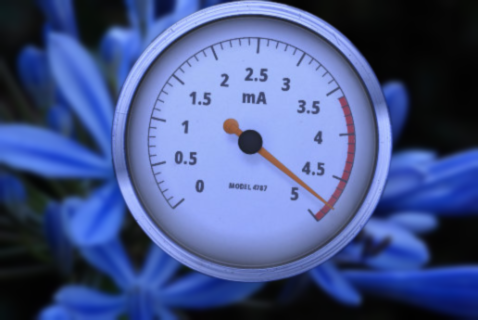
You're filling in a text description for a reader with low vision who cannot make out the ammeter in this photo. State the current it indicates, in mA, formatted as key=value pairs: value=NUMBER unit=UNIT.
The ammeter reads value=4.8 unit=mA
